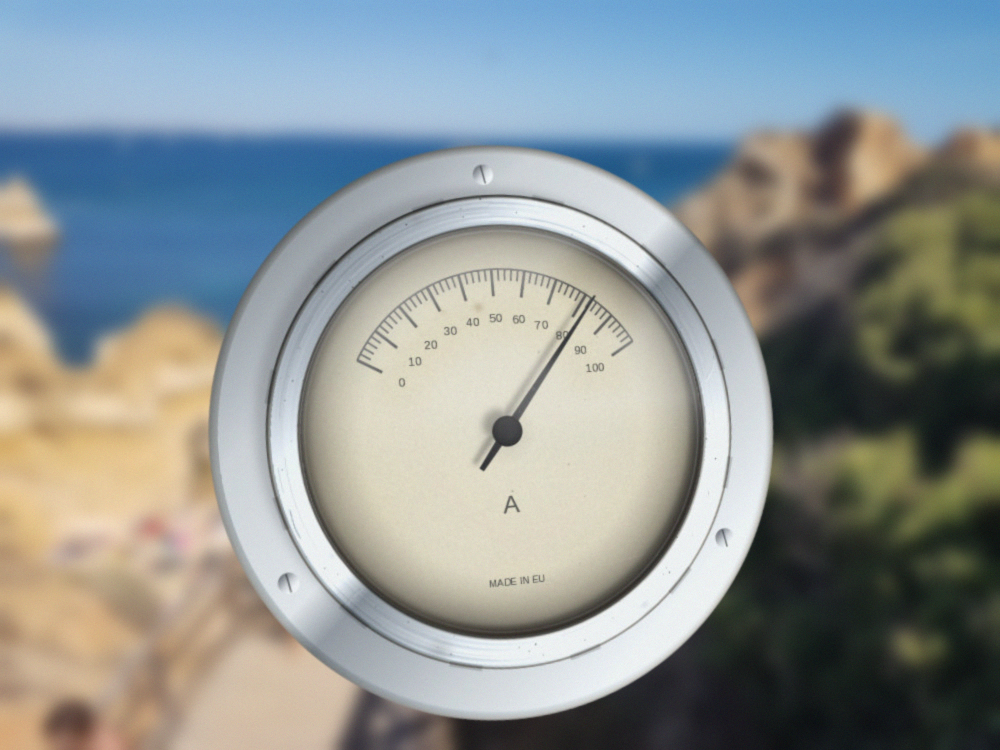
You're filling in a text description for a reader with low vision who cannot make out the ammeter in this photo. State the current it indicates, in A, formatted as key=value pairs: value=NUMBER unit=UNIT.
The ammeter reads value=82 unit=A
